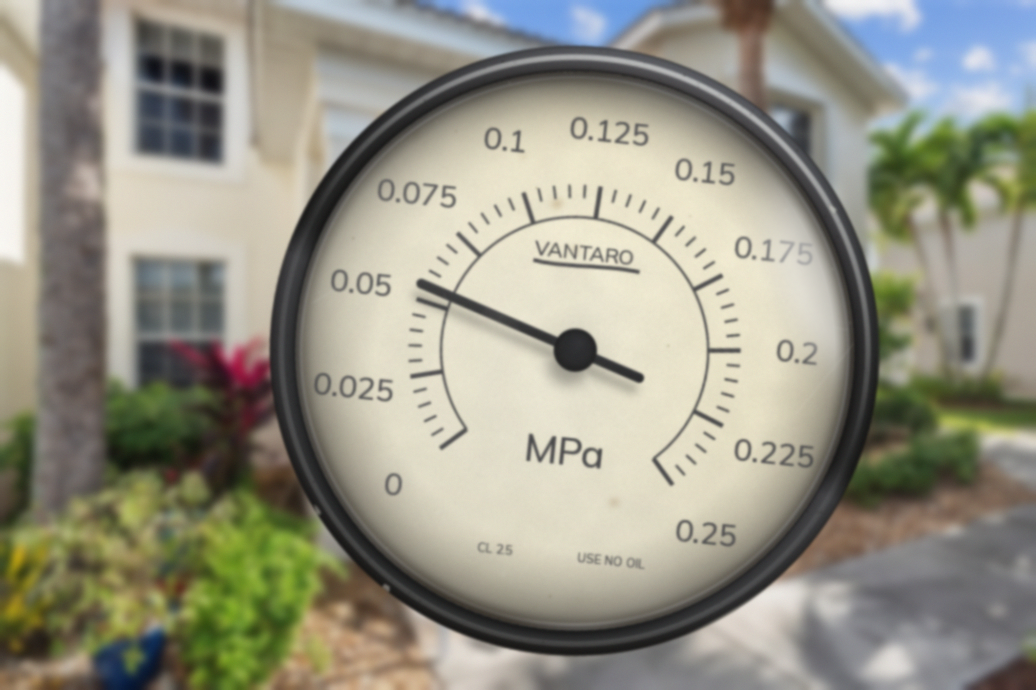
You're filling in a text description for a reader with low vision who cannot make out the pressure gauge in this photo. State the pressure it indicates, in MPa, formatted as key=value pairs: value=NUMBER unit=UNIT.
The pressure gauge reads value=0.055 unit=MPa
